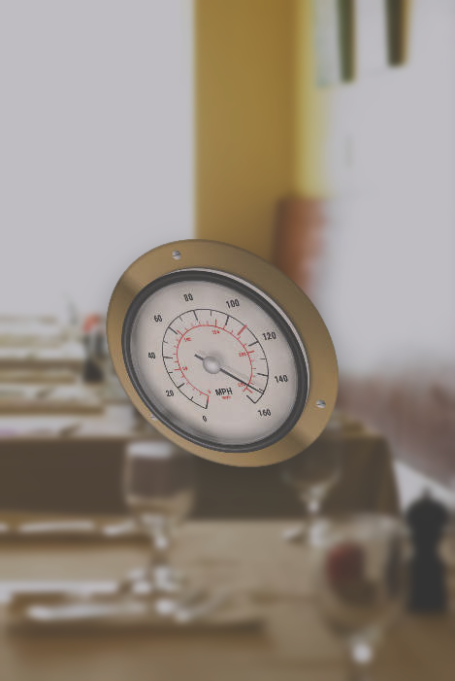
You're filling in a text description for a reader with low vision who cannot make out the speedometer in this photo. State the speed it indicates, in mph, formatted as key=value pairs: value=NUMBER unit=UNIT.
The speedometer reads value=150 unit=mph
